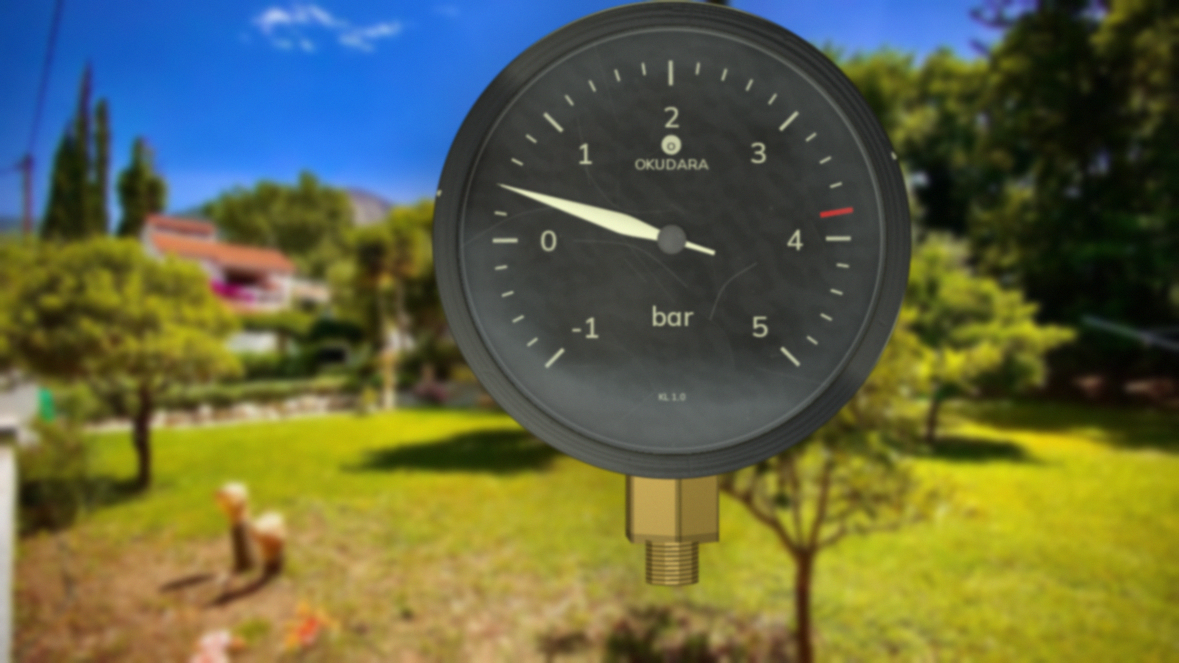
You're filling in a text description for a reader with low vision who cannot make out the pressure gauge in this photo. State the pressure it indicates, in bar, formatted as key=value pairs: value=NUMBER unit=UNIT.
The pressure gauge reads value=0.4 unit=bar
